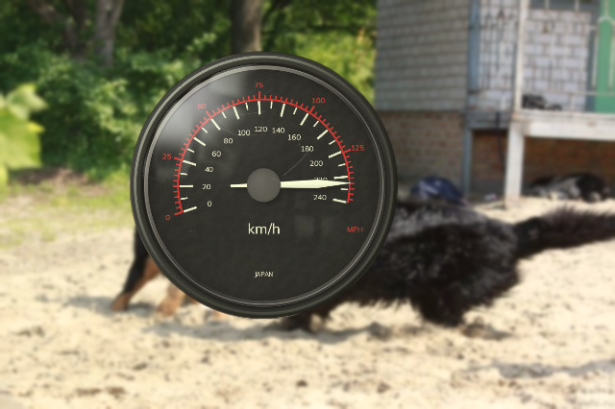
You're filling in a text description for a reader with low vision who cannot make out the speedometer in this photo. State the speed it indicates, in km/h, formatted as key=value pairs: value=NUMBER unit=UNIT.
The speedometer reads value=225 unit=km/h
